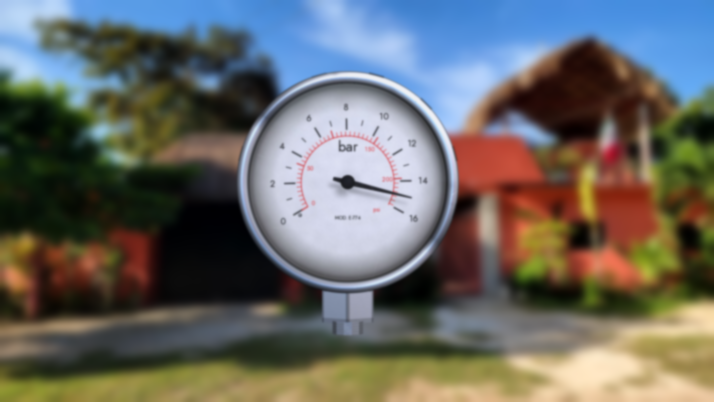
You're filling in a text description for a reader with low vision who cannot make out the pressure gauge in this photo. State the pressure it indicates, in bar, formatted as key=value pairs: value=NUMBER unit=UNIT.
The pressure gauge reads value=15 unit=bar
